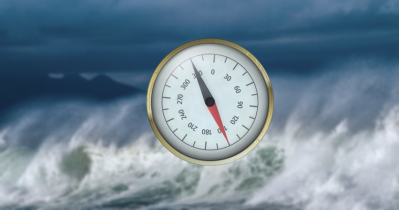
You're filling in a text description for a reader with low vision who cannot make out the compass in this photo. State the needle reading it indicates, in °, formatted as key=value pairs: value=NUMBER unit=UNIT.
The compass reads value=150 unit=°
